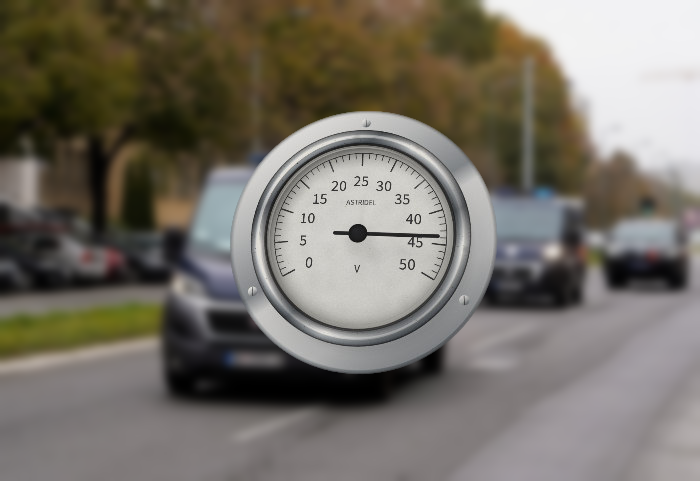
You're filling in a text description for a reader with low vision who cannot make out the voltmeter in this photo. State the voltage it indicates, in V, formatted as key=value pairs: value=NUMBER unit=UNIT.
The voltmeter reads value=44 unit=V
